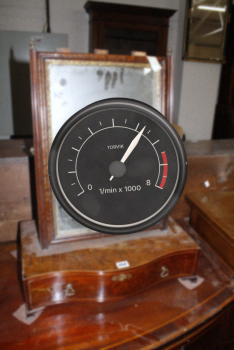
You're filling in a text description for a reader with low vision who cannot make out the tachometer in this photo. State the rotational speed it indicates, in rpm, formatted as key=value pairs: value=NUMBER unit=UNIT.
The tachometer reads value=5250 unit=rpm
